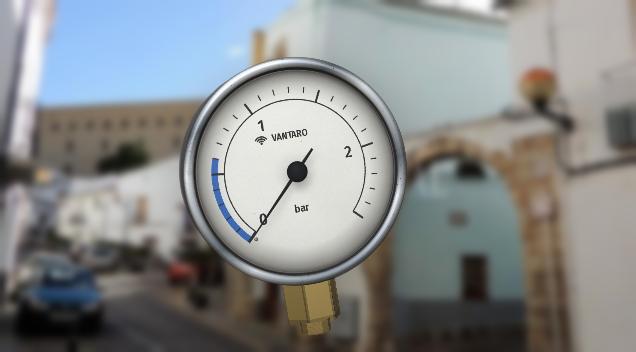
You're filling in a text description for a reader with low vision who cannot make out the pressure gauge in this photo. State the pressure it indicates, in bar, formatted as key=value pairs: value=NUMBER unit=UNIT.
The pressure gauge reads value=0 unit=bar
